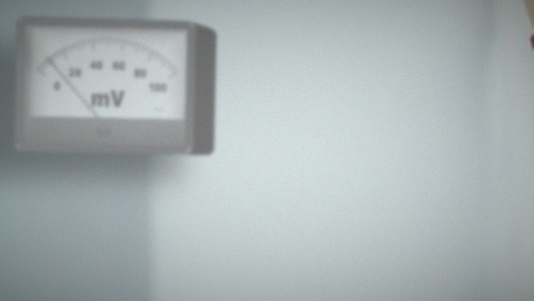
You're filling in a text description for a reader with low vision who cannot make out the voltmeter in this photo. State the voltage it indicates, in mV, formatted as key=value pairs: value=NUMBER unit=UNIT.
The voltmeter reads value=10 unit=mV
